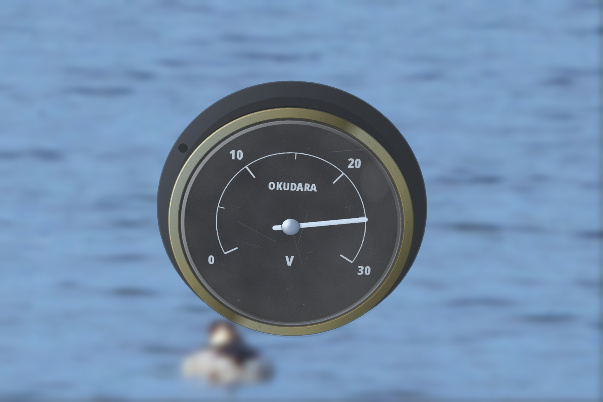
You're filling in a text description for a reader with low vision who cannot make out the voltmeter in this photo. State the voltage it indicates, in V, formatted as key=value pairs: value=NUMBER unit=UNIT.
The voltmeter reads value=25 unit=V
